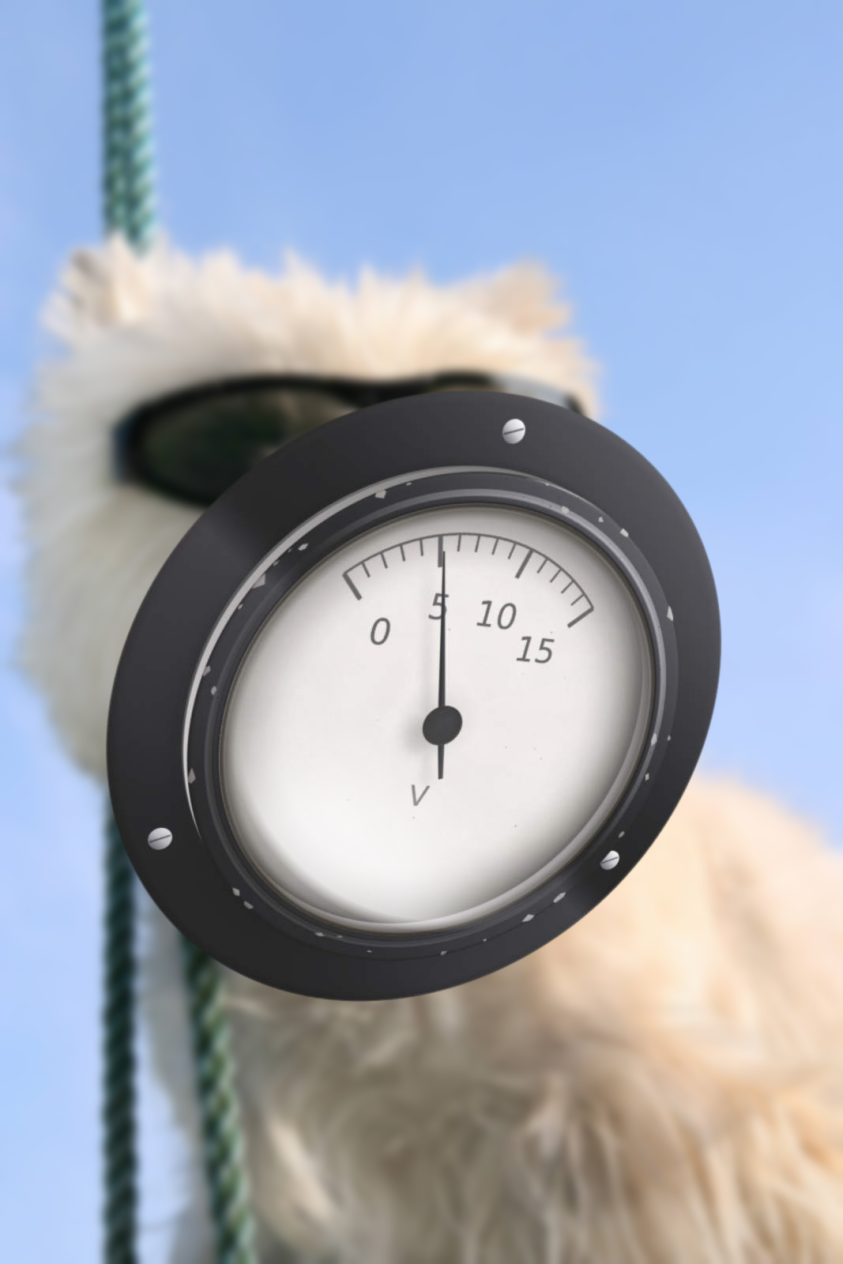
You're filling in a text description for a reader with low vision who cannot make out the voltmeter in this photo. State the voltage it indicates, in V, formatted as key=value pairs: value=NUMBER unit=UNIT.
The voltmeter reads value=5 unit=V
